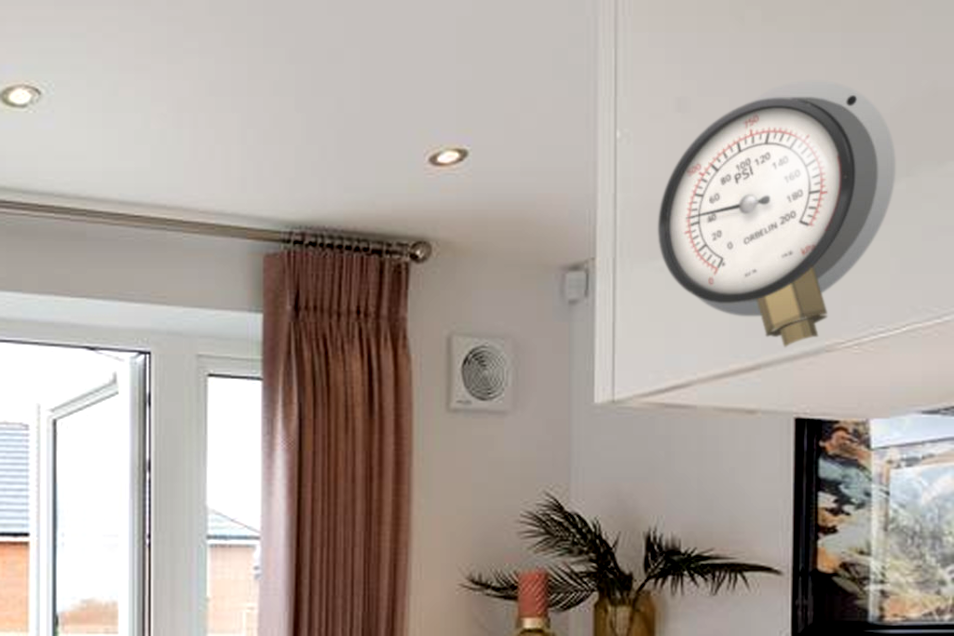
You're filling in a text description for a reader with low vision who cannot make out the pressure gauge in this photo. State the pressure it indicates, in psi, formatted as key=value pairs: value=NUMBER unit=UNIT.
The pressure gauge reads value=45 unit=psi
